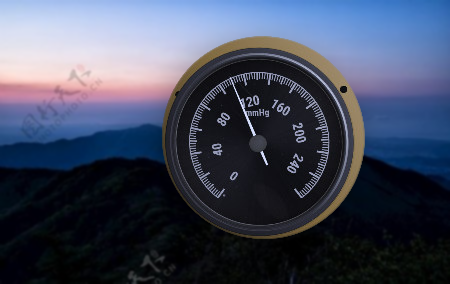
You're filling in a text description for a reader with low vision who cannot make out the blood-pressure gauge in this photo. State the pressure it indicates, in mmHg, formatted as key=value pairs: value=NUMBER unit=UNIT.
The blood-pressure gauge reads value=110 unit=mmHg
